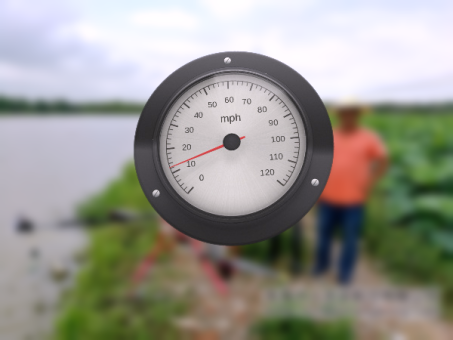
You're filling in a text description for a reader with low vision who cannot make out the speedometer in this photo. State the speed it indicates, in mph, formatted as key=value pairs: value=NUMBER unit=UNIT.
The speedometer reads value=12 unit=mph
